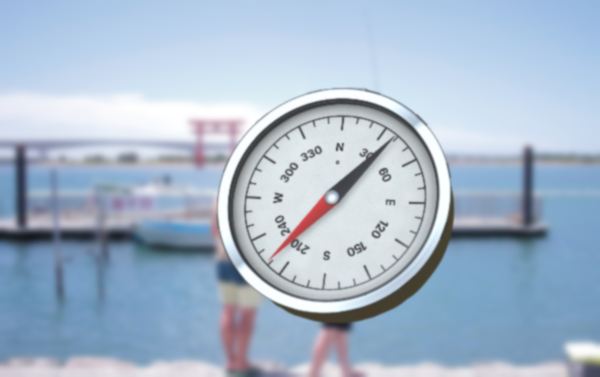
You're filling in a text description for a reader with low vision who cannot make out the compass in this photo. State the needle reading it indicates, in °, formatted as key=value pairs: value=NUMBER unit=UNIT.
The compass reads value=220 unit=°
